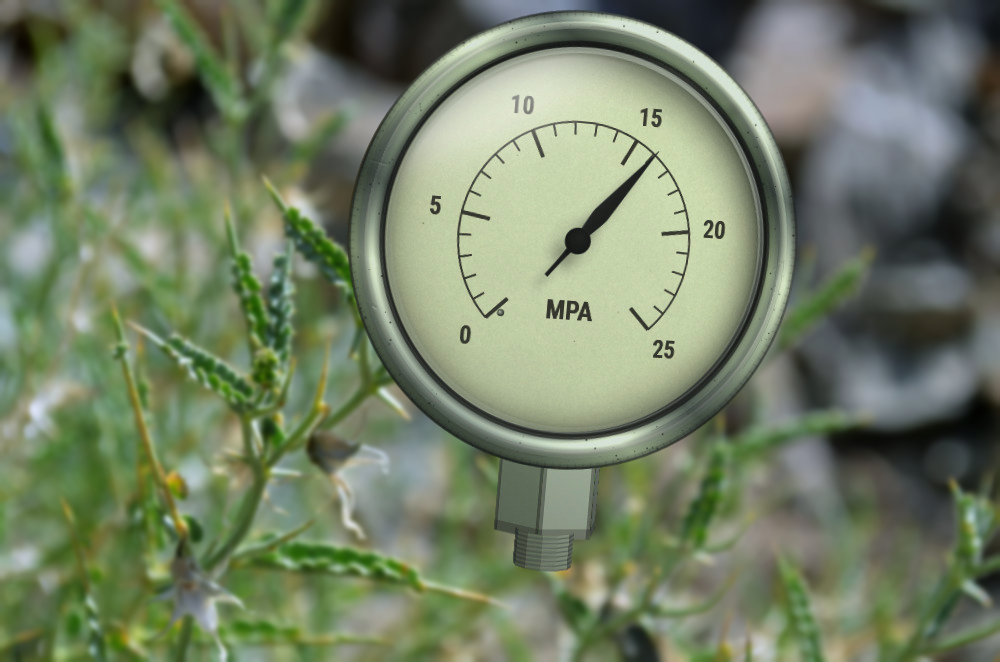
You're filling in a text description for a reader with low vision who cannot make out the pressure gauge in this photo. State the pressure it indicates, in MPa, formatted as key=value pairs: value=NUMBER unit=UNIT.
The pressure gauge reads value=16 unit=MPa
